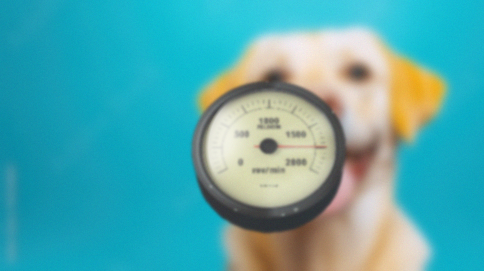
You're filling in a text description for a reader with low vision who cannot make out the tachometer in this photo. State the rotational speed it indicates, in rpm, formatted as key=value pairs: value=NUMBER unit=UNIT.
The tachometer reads value=1750 unit=rpm
